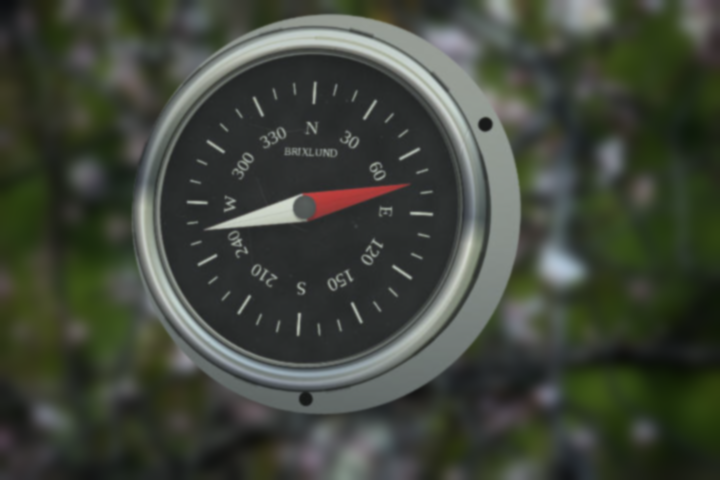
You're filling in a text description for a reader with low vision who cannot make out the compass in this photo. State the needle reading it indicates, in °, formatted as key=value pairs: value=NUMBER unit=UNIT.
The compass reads value=75 unit=°
